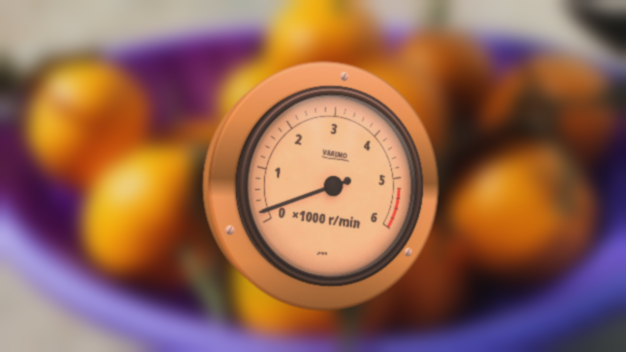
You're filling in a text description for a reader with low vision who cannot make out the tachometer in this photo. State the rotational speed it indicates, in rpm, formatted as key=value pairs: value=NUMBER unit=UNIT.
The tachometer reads value=200 unit=rpm
